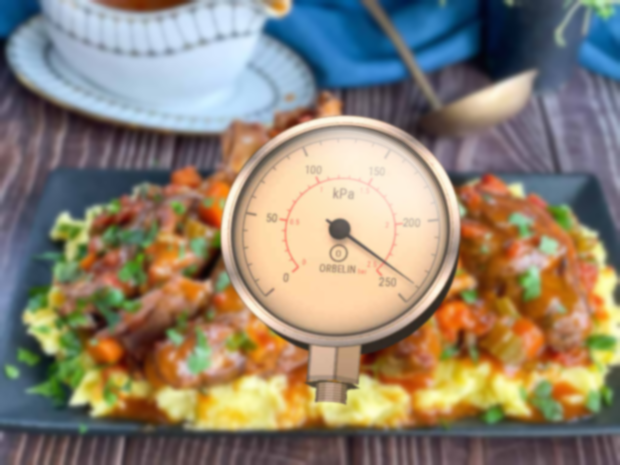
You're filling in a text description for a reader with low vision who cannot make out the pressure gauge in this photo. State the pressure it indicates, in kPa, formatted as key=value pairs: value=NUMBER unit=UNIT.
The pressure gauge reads value=240 unit=kPa
